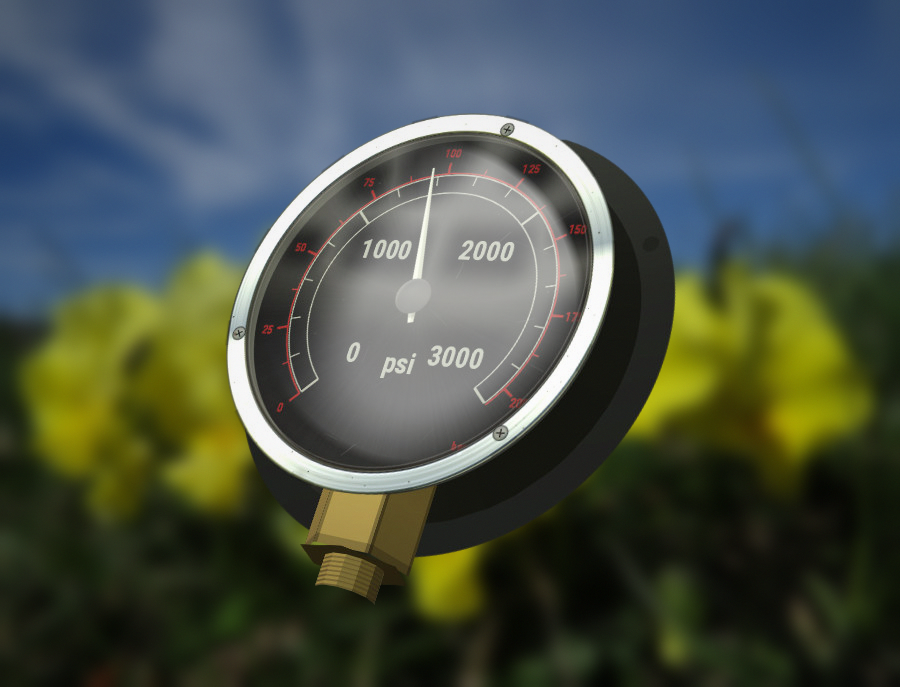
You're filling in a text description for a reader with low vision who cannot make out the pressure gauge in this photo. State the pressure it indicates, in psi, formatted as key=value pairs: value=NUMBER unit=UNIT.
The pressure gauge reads value=1400 unit=psi
